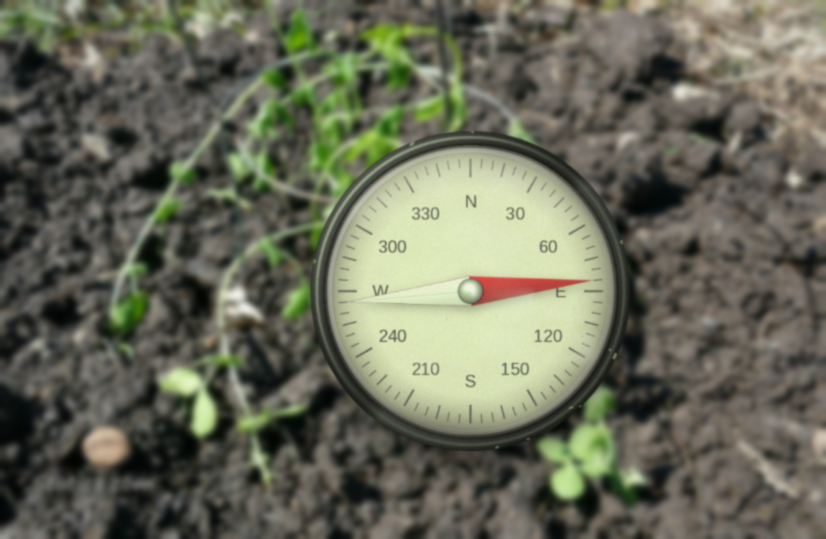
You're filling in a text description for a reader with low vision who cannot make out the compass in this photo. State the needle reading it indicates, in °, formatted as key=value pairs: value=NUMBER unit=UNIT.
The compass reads value=85 unit=°
